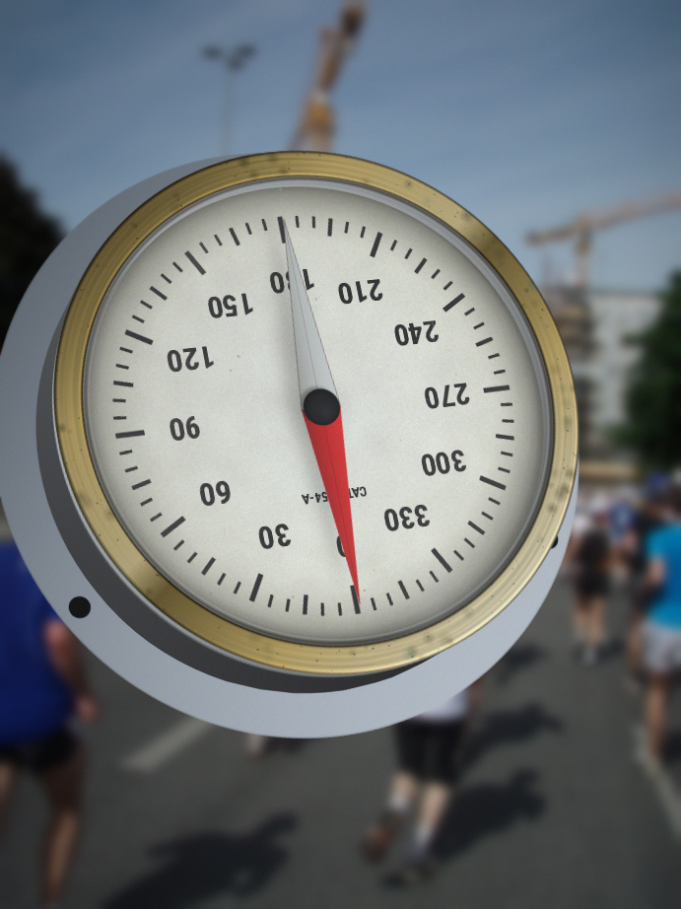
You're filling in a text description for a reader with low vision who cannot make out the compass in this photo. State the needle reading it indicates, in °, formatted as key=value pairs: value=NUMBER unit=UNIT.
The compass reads value=0 unit=°
